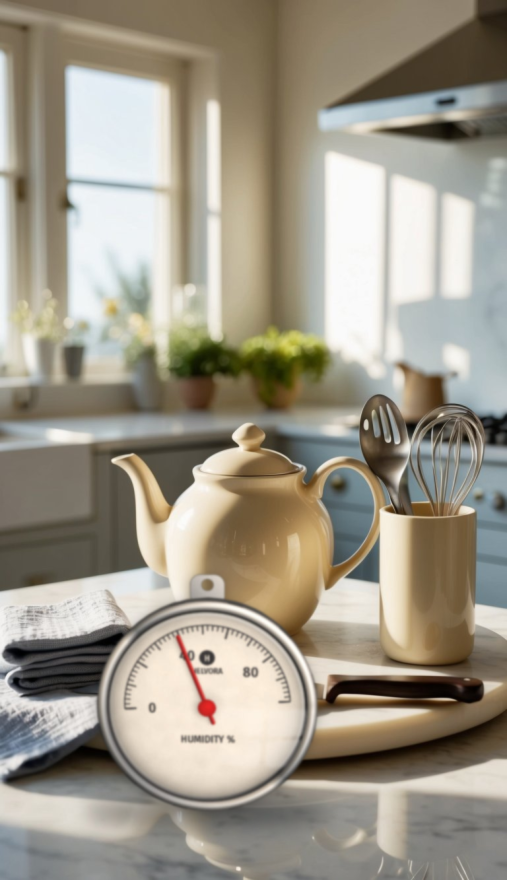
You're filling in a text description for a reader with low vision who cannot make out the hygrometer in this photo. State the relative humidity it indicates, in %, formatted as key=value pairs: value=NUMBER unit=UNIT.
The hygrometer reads value=40 unit=%
